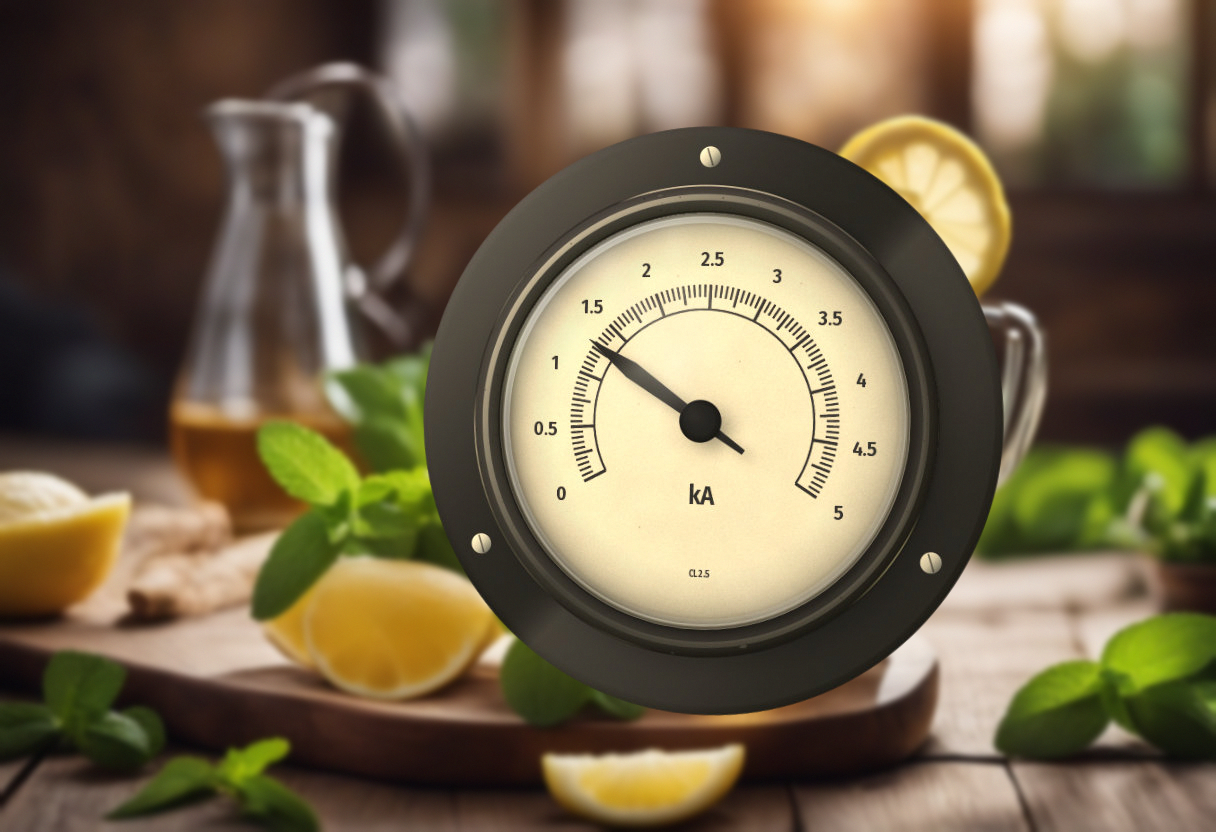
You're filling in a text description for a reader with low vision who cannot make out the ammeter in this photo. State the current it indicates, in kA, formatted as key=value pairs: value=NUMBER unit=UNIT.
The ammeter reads value=1.3 unit=kA
